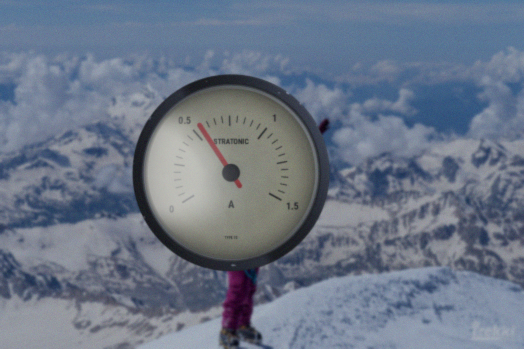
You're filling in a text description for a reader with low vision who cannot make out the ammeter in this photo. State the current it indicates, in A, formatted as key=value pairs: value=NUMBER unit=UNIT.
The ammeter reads value=0.55 unit=A
